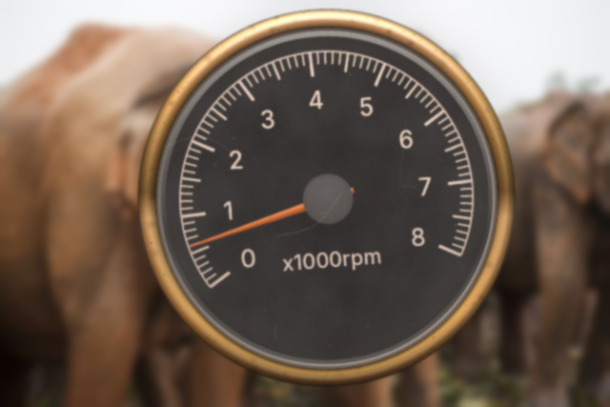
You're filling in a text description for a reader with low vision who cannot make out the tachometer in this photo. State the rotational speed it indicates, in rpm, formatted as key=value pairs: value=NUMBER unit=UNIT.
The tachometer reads value=600 unit=rpm
